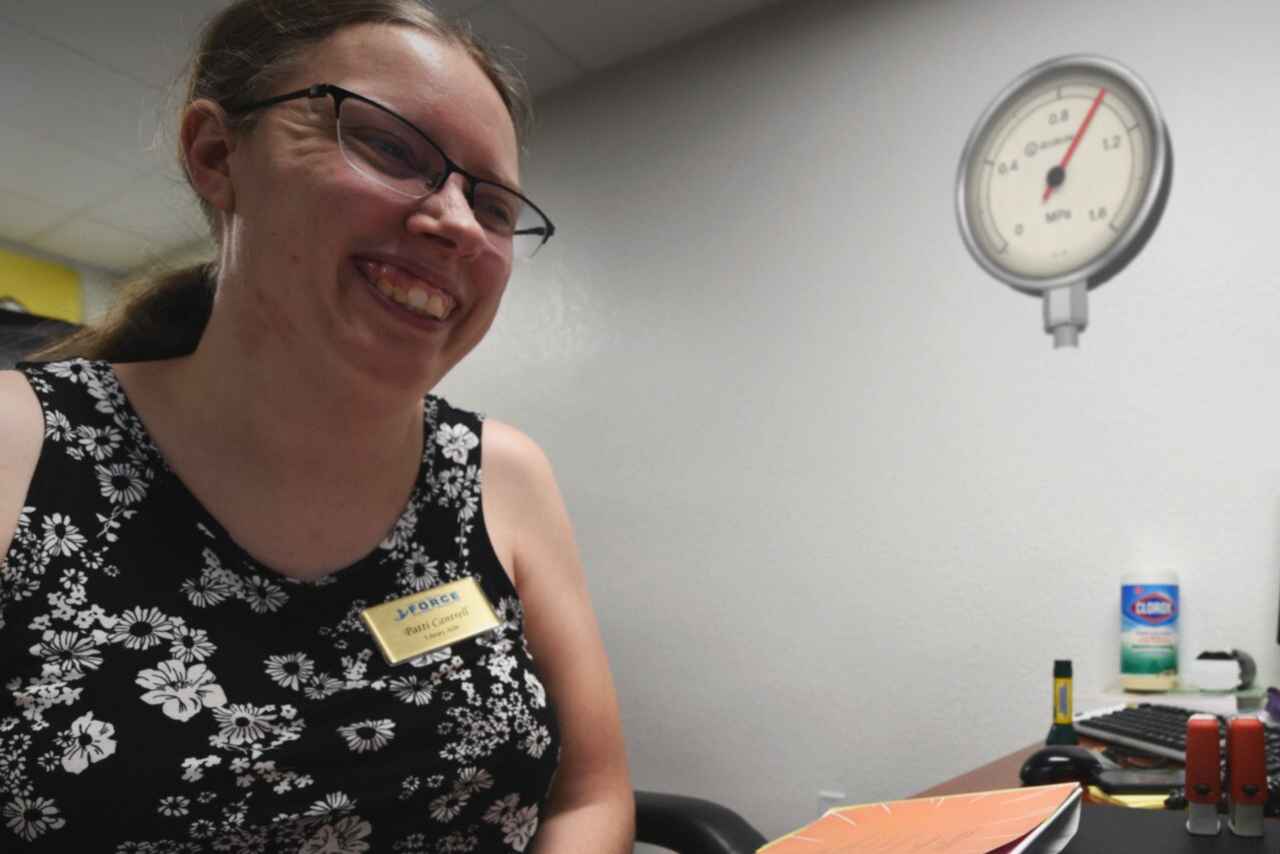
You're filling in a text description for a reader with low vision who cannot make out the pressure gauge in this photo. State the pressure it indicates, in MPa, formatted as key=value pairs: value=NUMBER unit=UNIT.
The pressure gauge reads value=1 unit=MPa
